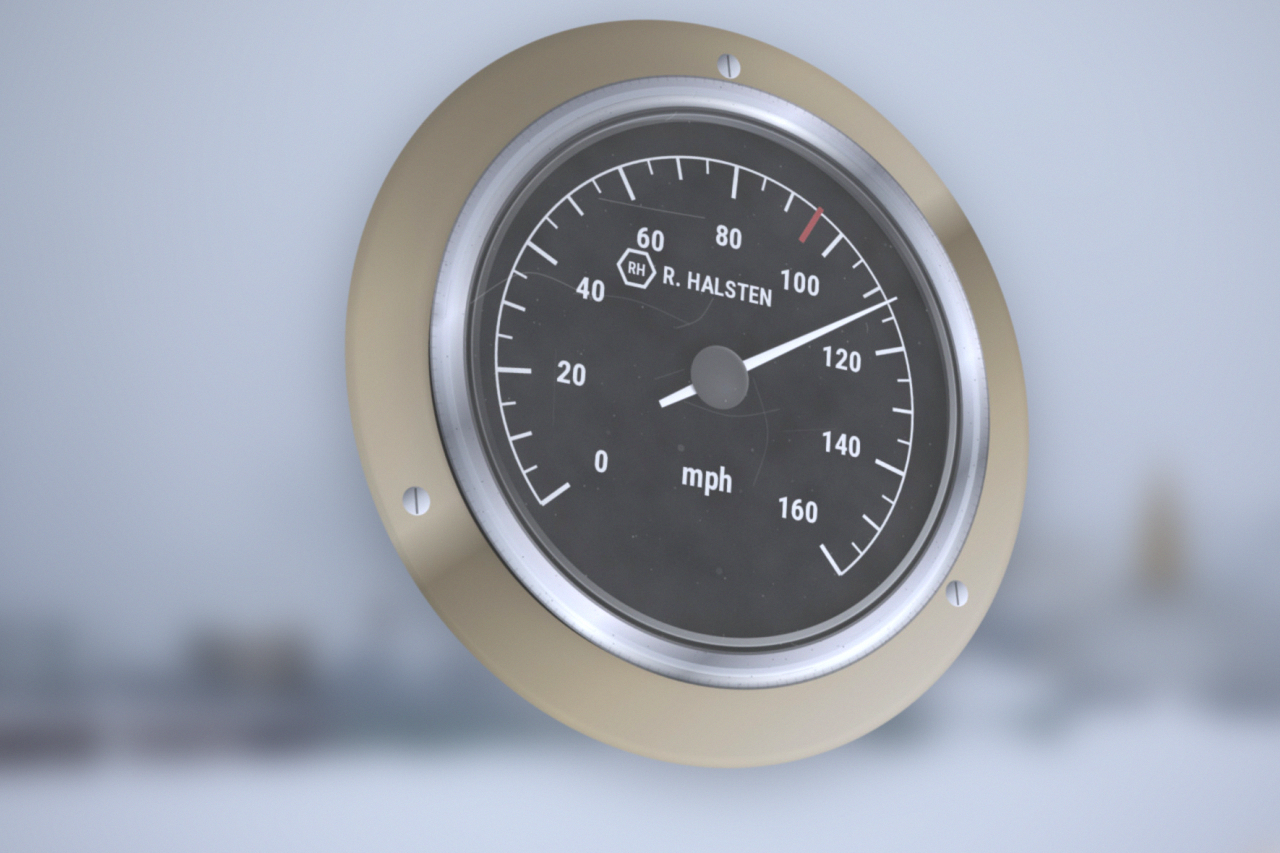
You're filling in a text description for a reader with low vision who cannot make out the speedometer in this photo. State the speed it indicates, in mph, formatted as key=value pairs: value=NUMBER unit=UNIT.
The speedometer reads value=112.5 unit=mph
